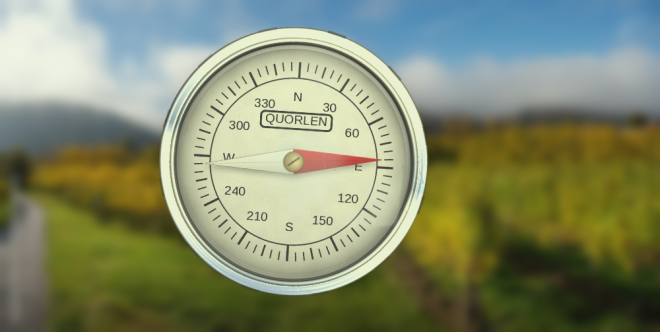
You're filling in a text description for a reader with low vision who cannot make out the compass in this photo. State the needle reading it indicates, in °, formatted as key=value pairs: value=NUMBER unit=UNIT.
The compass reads value=85 unit=°
